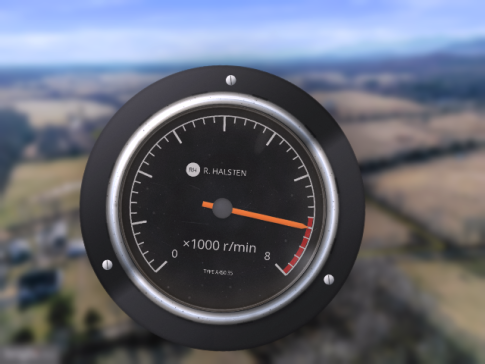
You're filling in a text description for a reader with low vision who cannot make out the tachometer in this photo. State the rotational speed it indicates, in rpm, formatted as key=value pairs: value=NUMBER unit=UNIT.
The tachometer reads value=7000 unit=rpm
